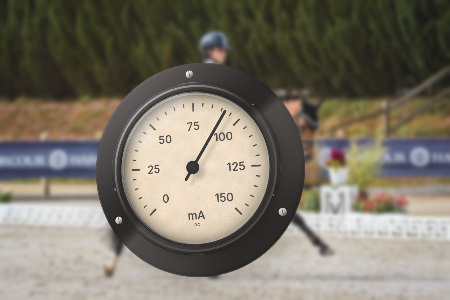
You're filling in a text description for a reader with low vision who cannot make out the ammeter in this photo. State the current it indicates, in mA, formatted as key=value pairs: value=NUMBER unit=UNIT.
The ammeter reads value=92.5 unit=mA
